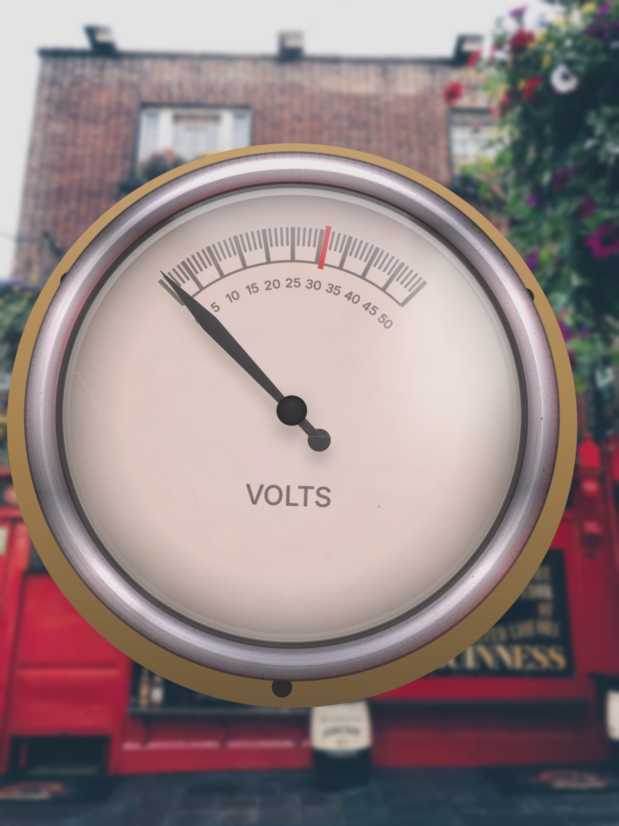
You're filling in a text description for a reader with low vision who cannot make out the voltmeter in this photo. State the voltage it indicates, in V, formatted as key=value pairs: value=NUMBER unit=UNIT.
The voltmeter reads value=1 unit=V
